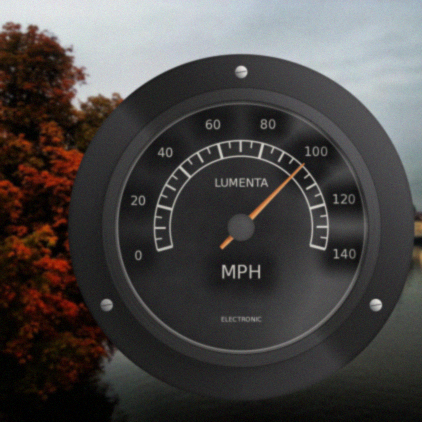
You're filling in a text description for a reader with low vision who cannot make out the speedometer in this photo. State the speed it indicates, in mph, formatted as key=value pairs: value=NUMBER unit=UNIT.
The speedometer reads value=100 unit=mph
